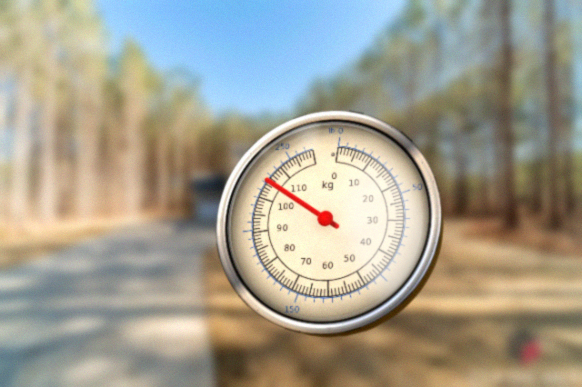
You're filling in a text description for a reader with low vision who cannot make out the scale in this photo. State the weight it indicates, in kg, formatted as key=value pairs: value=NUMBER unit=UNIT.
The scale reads value=105 unit=kg
